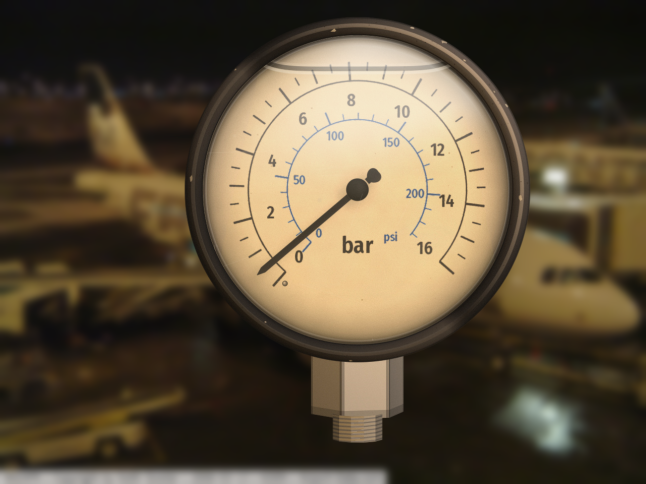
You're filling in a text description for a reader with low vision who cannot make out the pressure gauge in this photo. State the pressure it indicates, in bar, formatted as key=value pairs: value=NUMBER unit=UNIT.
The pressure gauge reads value=0.5 unit=bar
